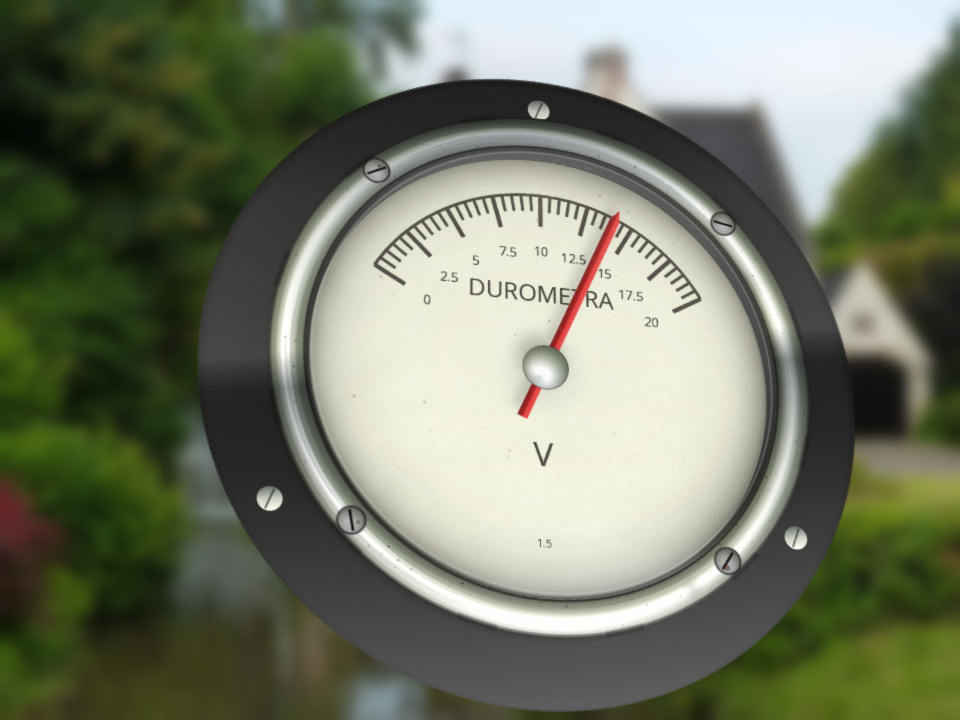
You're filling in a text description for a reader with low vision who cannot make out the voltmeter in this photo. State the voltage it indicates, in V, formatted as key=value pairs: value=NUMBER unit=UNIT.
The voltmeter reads value=14 unit=V
